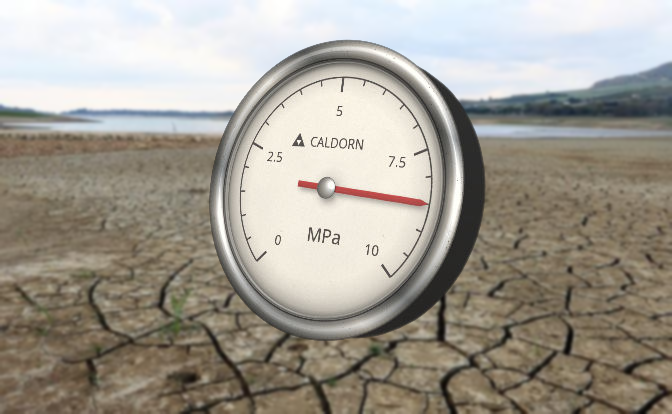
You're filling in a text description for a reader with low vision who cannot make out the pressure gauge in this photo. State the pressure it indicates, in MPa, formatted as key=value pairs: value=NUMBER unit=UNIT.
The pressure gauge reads value=8.5 unit=MPa
